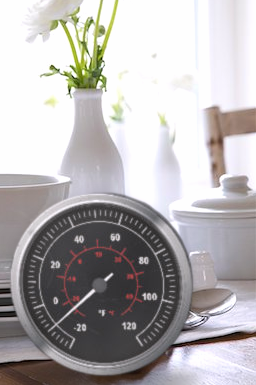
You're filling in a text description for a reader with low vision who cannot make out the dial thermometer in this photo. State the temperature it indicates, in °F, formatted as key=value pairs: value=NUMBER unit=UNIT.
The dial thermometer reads value=-10 unit=°F
